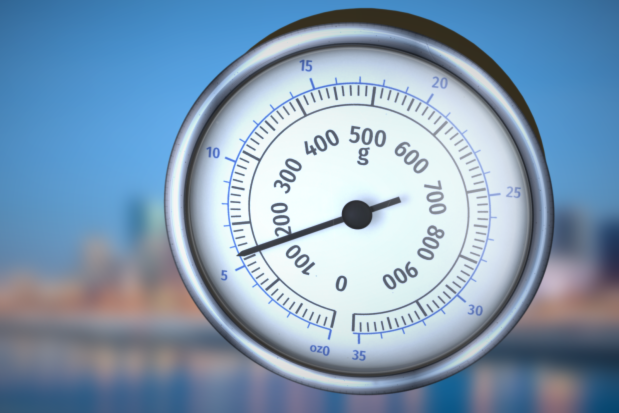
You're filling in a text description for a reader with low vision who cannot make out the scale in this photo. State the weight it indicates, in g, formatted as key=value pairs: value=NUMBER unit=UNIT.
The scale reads value=160 unit=g
